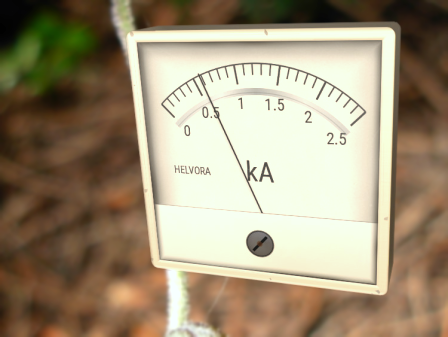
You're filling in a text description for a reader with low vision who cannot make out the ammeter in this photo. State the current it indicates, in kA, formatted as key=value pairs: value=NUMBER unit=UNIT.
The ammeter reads value=0.6 unit=kA
